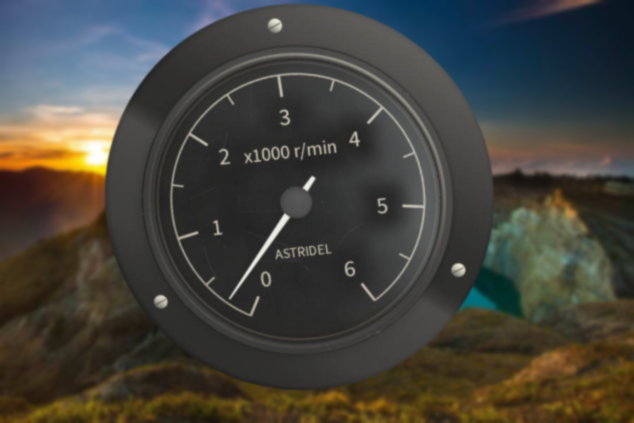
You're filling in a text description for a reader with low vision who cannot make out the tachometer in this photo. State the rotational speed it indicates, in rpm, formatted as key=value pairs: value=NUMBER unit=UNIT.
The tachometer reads value=250 unit=rpm
